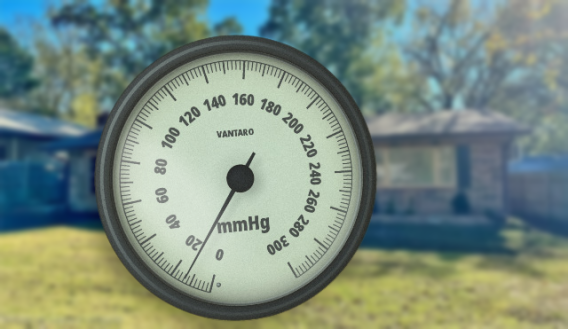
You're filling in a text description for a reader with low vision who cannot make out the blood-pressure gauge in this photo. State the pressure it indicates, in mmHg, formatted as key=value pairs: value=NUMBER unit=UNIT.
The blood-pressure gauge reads value=14 unit=mmHg
